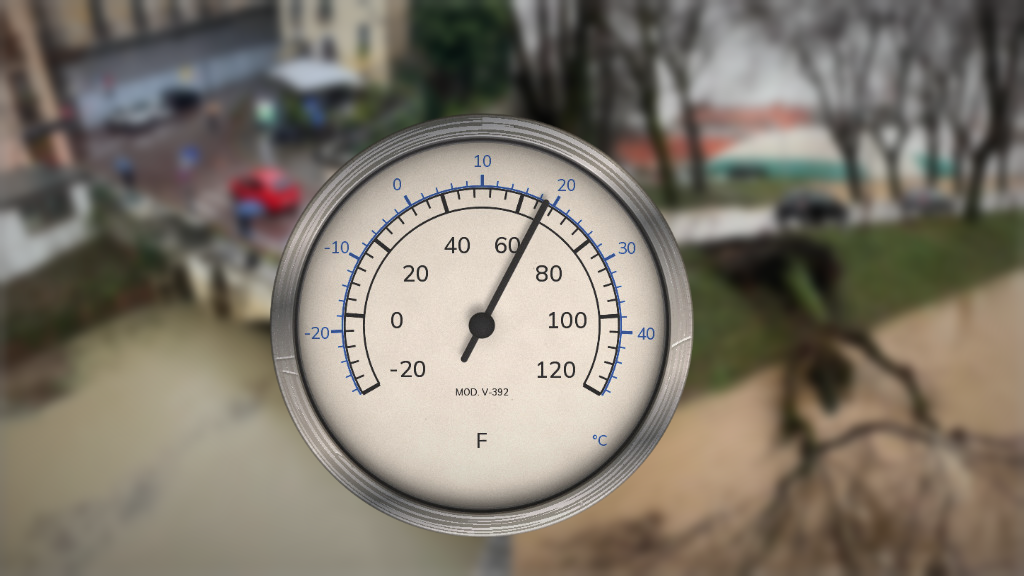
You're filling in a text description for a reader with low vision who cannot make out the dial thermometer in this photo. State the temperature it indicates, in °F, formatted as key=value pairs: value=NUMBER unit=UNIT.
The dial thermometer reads value=66 unit=°F
